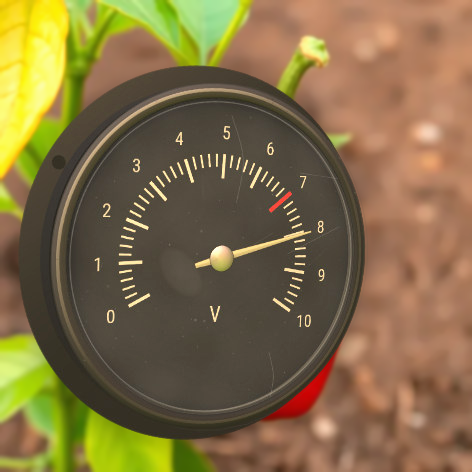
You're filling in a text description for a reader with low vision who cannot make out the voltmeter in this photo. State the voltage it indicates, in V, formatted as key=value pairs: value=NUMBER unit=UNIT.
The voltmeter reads value=8 unit=V
